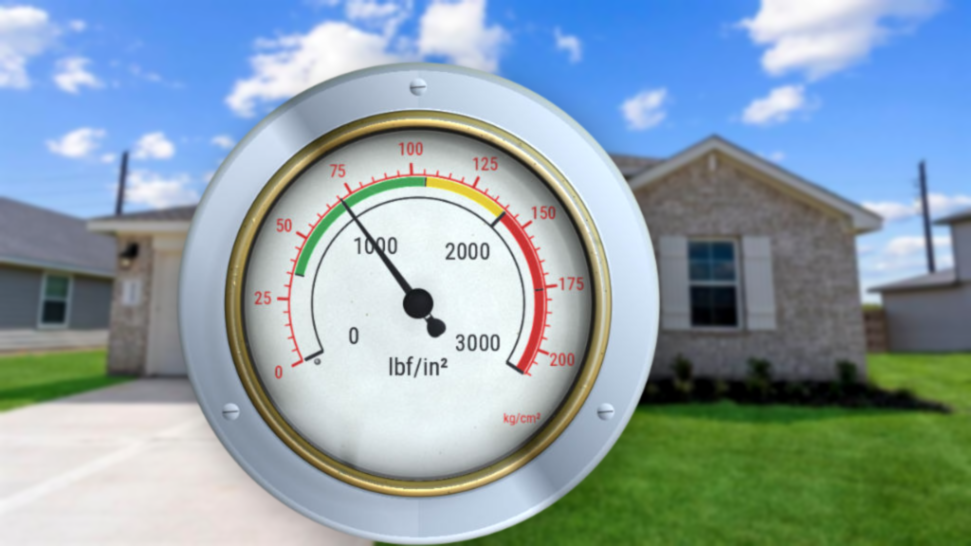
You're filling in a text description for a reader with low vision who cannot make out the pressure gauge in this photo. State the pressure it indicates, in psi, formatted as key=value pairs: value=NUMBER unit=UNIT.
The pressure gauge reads value=1000 unit=psi
